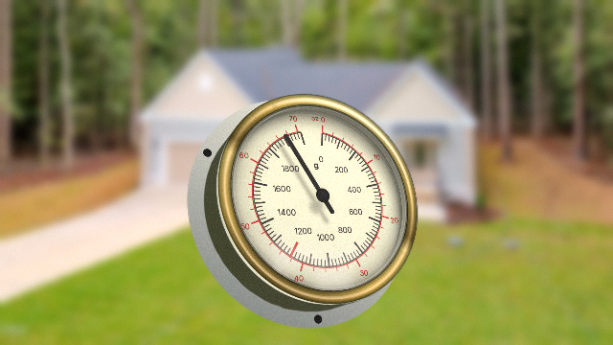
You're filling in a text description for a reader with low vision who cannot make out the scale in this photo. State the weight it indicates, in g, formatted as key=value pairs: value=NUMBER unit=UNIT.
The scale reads value=1900 unit=g
